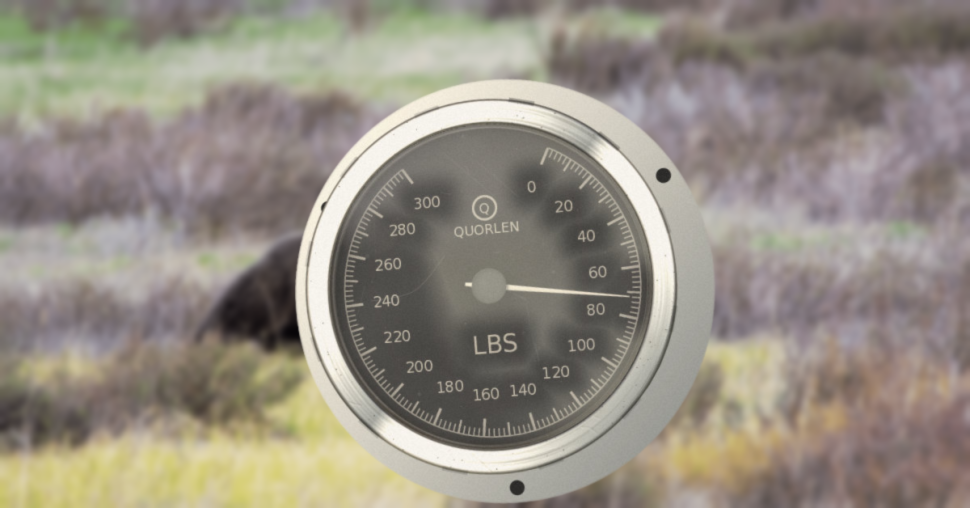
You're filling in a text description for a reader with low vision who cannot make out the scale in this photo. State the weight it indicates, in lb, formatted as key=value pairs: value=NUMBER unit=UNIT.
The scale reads value=72 unit=lb
